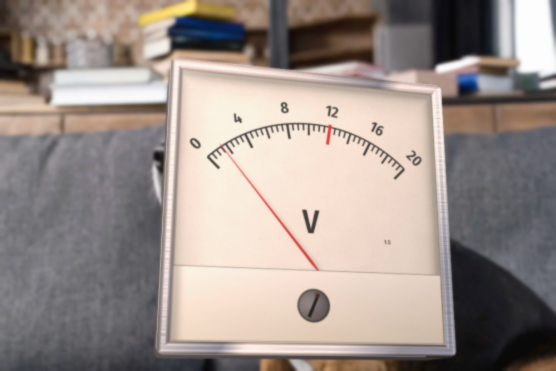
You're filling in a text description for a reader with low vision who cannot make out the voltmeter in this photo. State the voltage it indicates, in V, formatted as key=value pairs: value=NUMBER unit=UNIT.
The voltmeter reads value=1.5 unit=V
